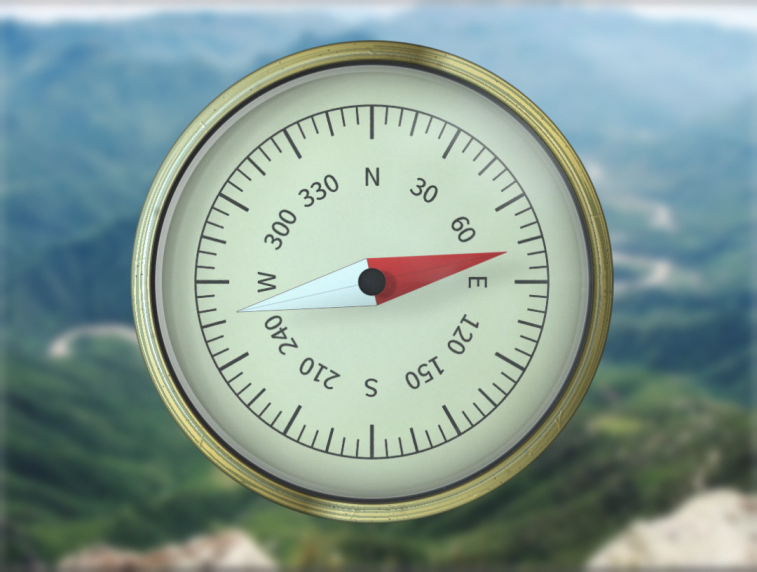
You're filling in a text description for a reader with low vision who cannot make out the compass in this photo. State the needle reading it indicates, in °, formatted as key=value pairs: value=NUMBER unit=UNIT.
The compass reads value=77.5 unit=°
